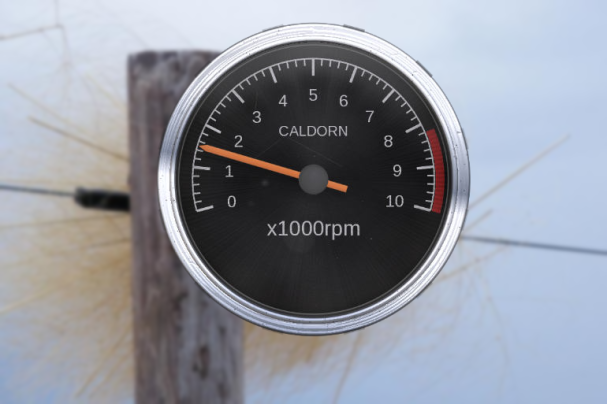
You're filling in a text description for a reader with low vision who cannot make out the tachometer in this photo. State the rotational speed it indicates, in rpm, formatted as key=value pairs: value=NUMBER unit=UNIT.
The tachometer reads value=1500 unit=rpm
